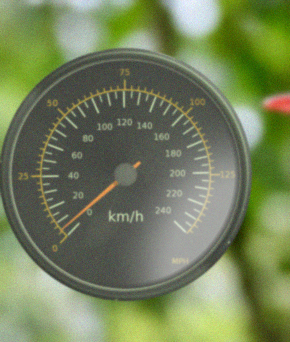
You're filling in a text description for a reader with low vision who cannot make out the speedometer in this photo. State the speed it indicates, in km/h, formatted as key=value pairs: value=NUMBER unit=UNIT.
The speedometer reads value=5 unit=km/h
